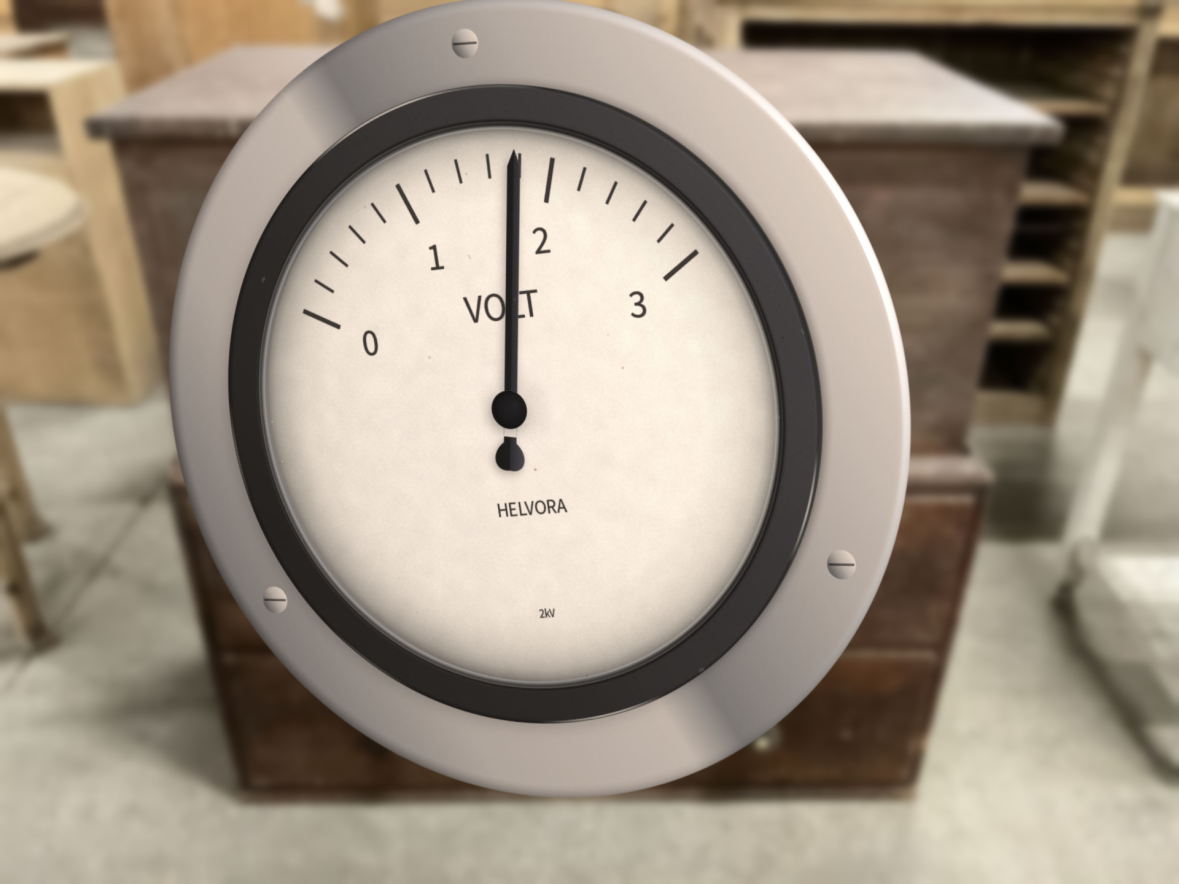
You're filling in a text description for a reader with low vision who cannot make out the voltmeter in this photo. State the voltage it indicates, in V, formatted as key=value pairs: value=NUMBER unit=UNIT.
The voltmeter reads value=1.8 unit=V
